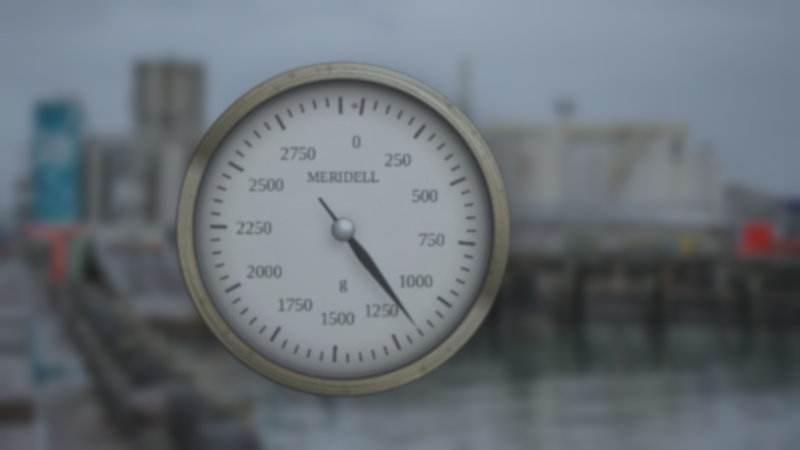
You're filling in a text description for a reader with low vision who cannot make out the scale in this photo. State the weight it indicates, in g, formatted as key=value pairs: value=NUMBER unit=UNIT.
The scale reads value=1150 unit=g
